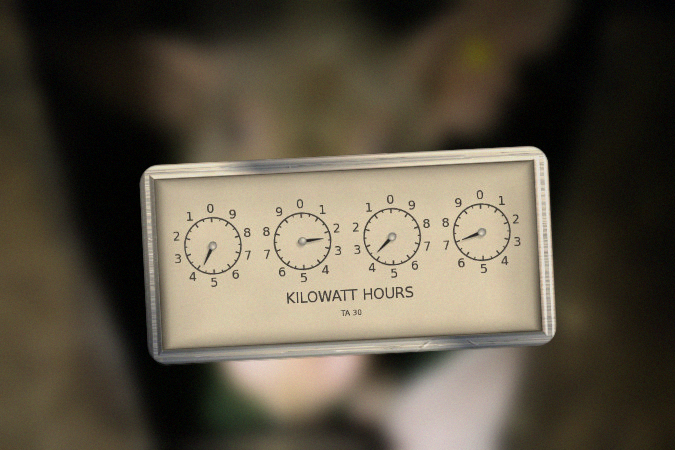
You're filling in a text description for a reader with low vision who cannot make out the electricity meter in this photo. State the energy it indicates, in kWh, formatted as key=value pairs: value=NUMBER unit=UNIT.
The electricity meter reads value=4237 unit=kWh
